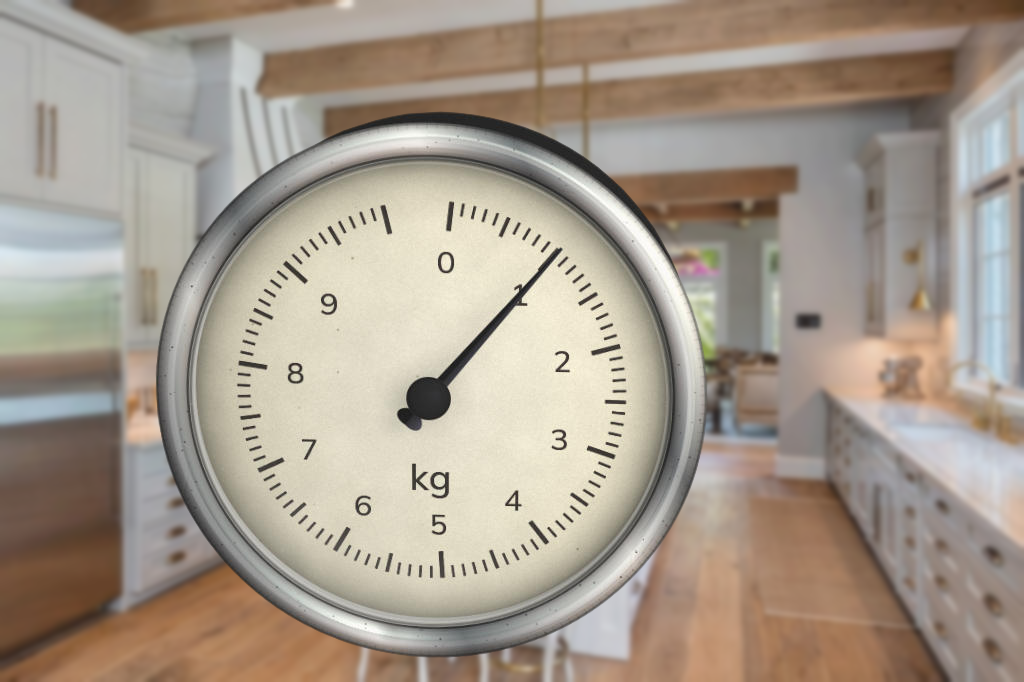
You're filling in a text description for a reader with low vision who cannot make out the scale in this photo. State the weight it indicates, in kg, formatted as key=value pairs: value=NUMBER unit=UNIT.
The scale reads value=1 unit=kg
